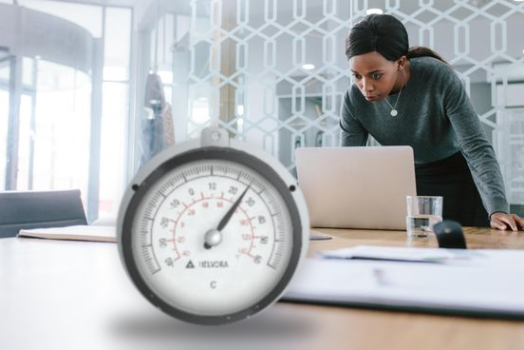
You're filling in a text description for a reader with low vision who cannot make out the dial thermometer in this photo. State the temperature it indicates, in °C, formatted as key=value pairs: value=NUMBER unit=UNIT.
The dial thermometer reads value=25 unit=°C
